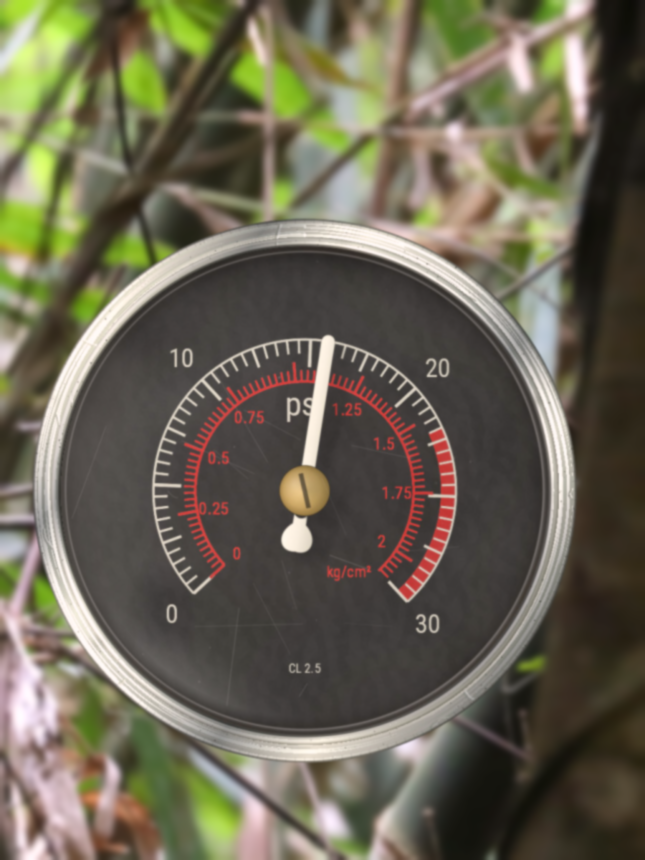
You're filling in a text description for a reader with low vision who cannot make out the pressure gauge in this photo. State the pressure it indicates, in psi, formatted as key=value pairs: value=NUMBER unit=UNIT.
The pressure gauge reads value=15.75 unit=psi
